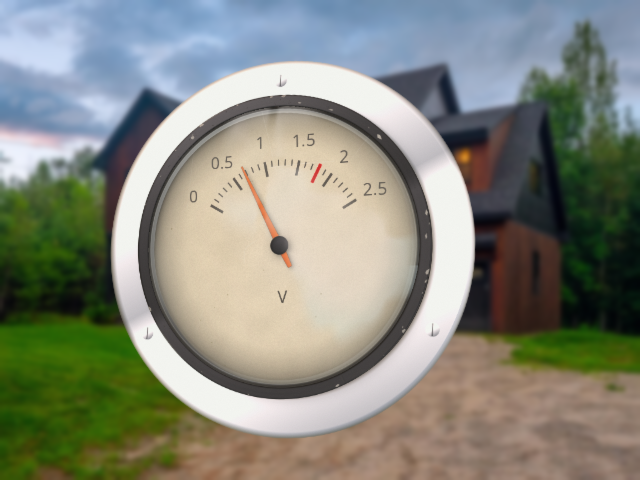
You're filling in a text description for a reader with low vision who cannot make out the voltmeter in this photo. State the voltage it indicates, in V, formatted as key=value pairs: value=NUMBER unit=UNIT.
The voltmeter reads value=0.7 unit=V
